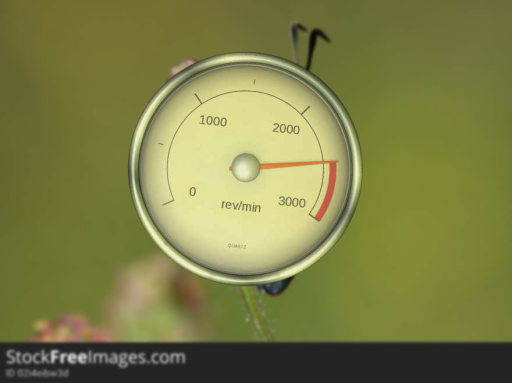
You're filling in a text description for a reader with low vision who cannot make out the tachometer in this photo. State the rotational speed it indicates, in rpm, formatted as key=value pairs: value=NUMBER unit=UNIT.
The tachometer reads value=2500 unit=rpm
